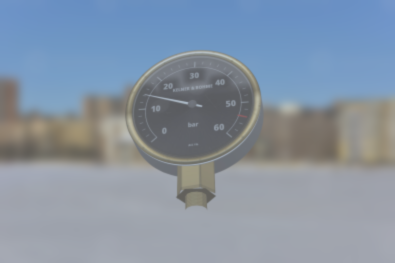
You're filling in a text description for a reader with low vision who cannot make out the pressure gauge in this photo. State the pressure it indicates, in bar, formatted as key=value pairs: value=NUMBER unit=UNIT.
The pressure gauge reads value=14 unit=bar
